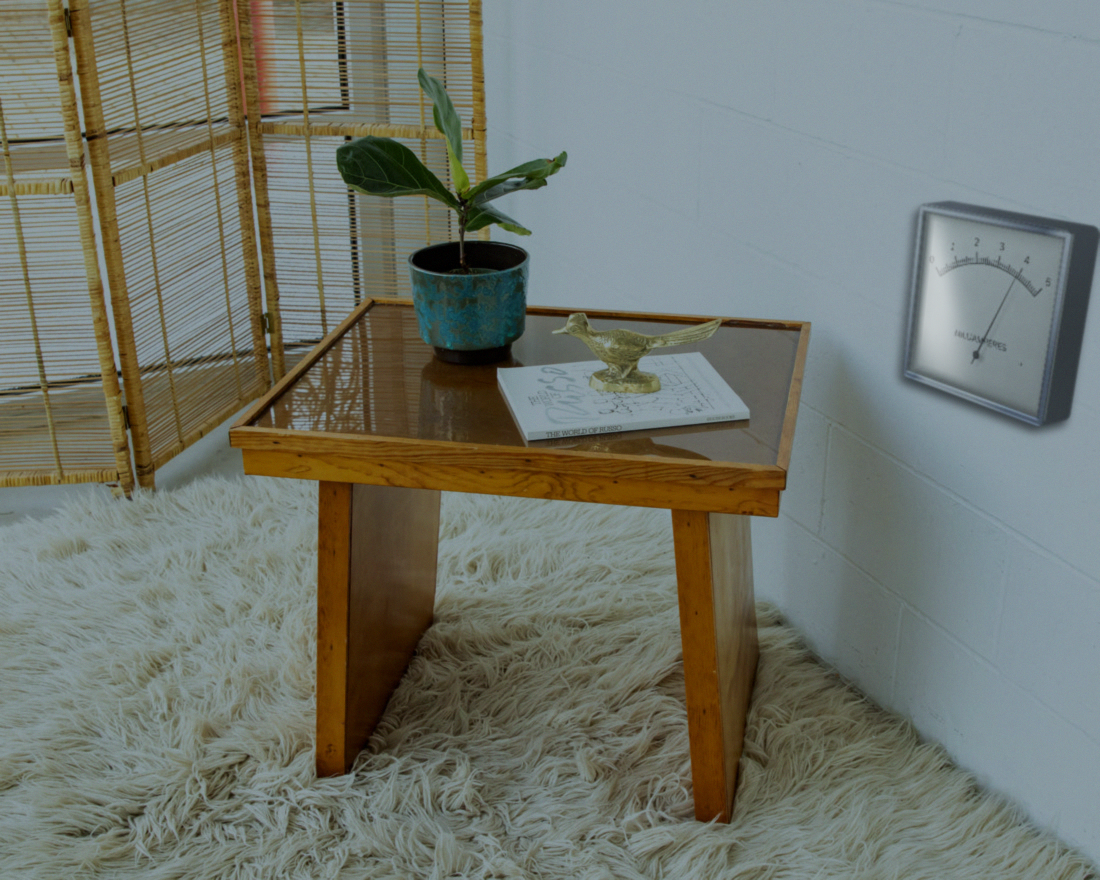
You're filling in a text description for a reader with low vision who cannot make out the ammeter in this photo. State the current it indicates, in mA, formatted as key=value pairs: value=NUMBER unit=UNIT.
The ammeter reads value=4 unit=mA
